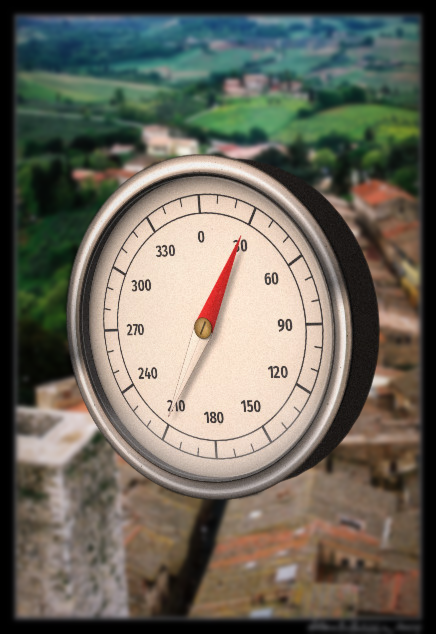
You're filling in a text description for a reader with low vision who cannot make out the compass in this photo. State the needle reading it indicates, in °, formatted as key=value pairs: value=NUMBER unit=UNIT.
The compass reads value=30 unit=°
